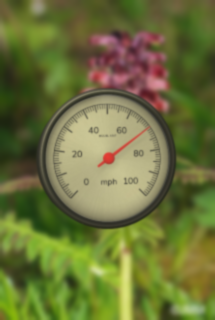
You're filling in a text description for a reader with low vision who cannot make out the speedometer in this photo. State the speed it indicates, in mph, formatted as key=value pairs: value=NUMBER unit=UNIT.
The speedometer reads value=70 unit=mph
